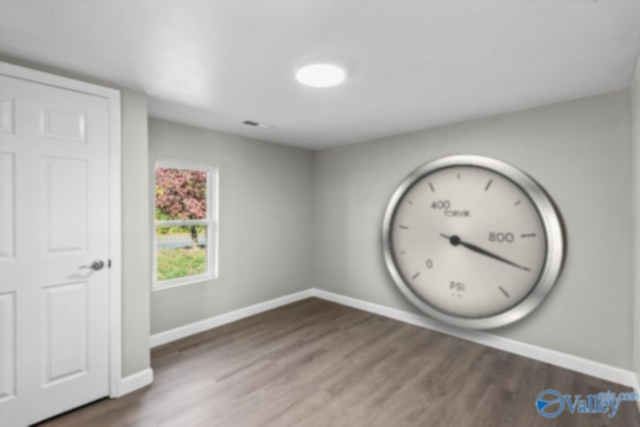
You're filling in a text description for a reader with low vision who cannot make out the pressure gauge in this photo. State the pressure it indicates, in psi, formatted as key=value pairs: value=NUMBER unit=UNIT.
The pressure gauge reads value=900 unit=psi
